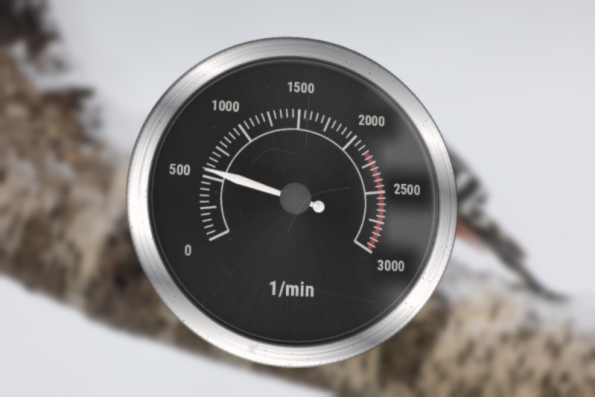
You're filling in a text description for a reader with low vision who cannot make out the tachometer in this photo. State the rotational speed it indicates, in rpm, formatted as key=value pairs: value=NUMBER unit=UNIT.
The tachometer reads value=550 unit=rpm
